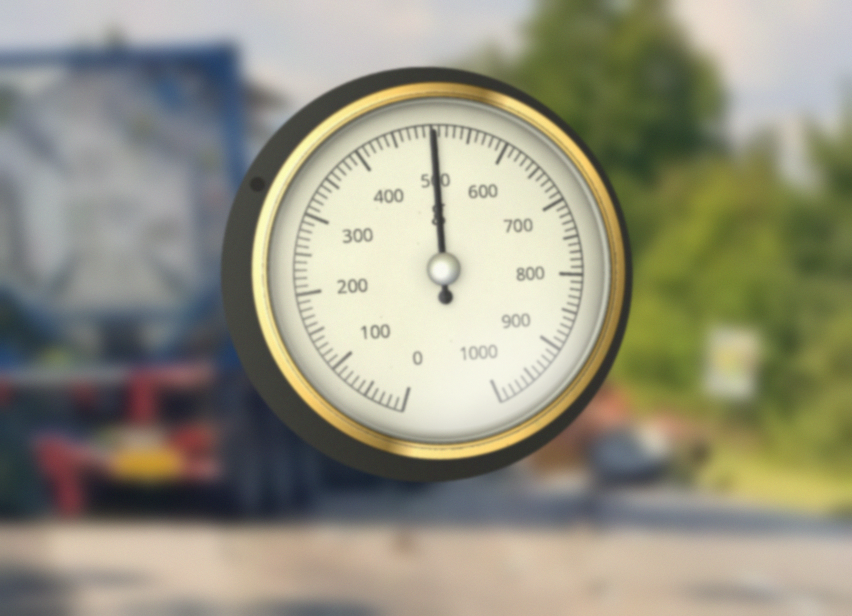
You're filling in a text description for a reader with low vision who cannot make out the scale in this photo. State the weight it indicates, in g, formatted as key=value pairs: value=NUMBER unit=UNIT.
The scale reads value=500 unit=g
